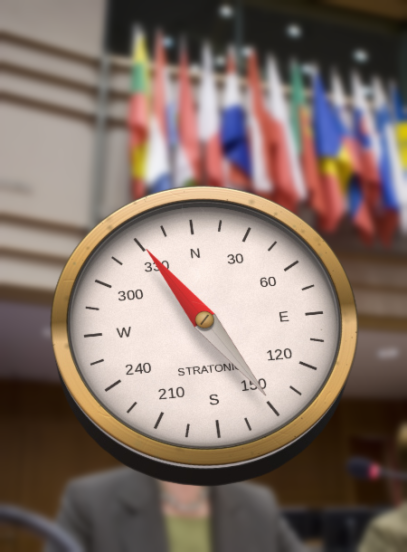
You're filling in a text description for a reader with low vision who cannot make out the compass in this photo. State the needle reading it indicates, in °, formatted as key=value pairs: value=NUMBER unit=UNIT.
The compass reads value=330 unit=°
